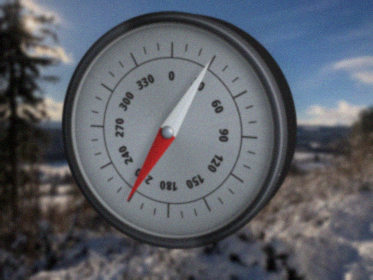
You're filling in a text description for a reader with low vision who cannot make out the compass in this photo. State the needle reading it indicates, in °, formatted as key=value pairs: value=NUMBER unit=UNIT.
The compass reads value=210 unit=°
